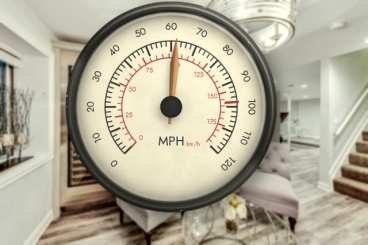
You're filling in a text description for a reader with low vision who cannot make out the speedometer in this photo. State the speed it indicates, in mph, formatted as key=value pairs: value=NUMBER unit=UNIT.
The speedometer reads value=62 unit=mph
